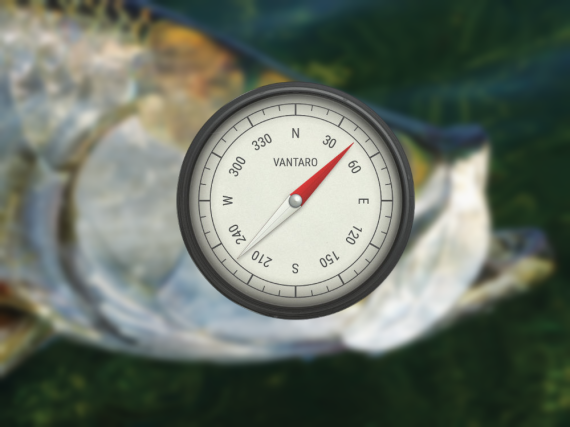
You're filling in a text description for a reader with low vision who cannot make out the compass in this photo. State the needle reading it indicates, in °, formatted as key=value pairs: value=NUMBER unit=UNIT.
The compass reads value=45 unit=°
